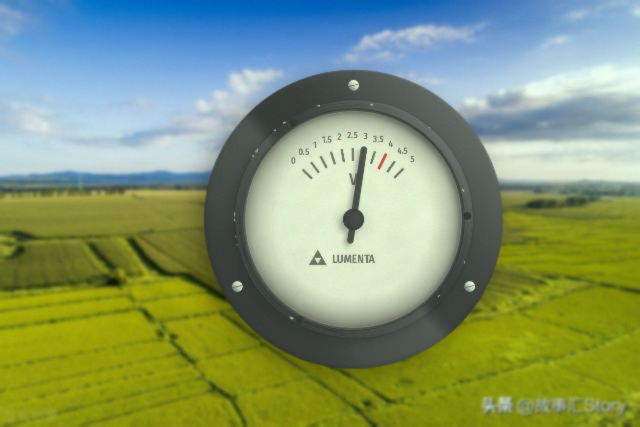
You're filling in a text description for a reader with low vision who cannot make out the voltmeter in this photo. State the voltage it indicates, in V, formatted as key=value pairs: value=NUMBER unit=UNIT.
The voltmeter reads value=3 unit=V
